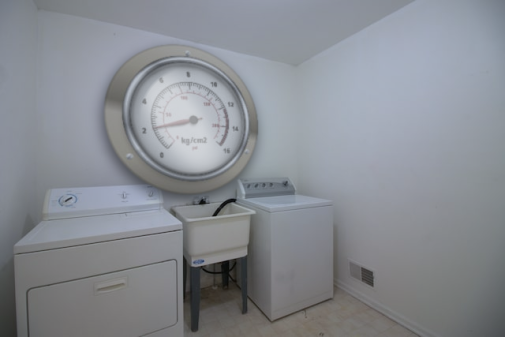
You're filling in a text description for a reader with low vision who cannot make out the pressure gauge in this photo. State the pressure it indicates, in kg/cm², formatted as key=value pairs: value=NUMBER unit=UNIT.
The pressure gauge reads value=2 unit=kg/cm²
